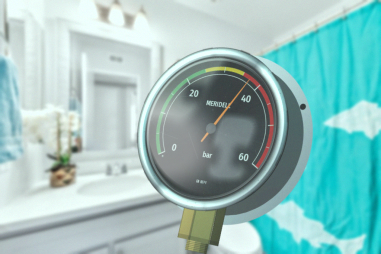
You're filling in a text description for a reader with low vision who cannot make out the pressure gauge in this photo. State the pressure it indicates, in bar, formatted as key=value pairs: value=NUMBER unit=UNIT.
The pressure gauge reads value=37.5 unit=bar
